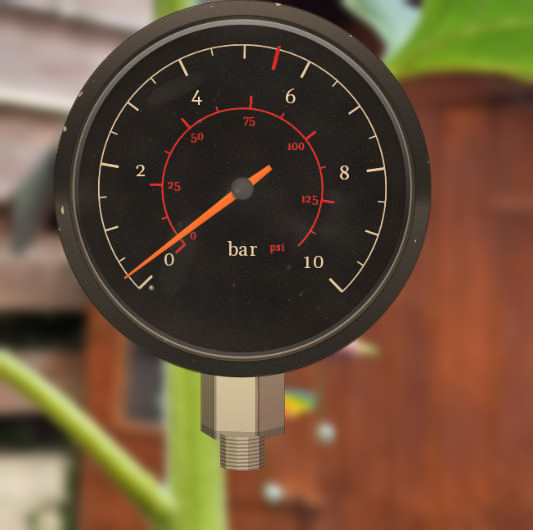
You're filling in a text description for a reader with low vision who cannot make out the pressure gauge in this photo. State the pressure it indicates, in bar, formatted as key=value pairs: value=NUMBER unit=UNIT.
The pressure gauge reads value=0.25 unit=bar
